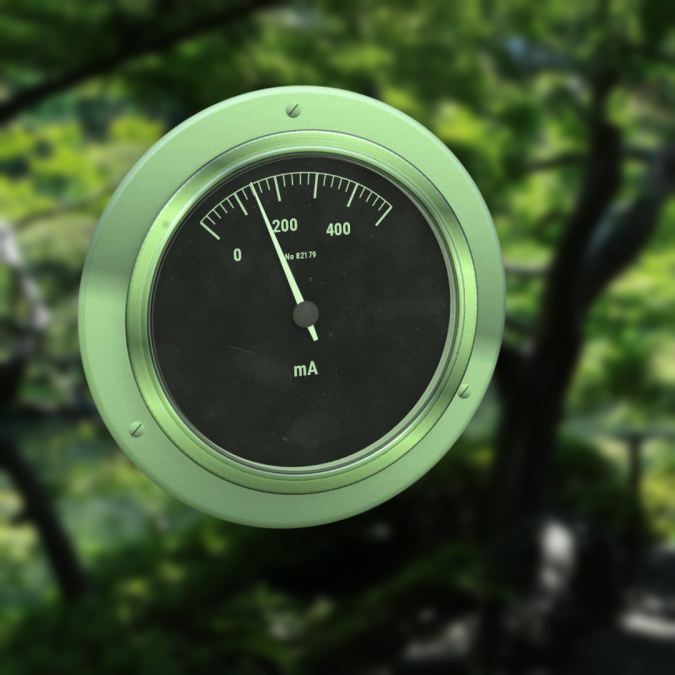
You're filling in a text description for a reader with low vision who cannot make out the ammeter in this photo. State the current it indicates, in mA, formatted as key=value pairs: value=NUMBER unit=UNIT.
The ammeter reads value=140 unit=mA
